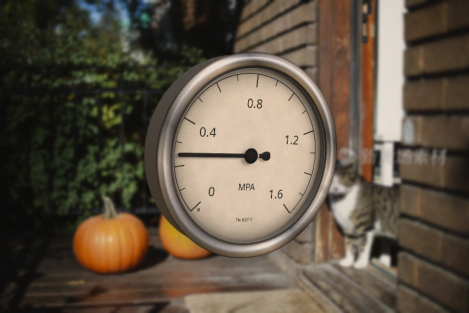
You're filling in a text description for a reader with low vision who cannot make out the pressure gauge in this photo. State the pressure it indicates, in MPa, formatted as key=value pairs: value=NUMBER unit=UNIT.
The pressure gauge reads value=0.25 unit=MPa
